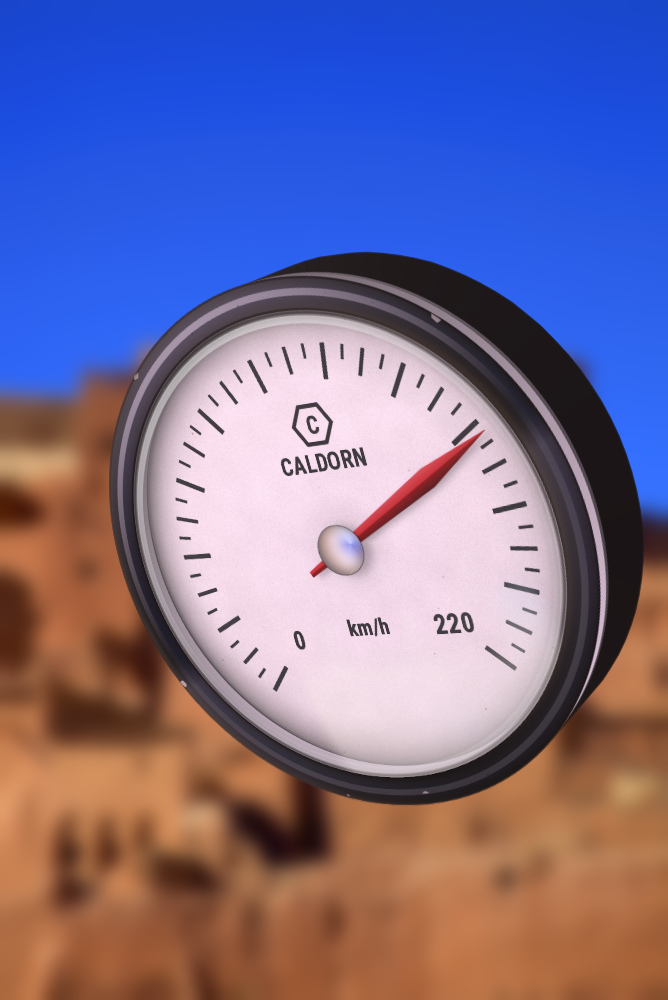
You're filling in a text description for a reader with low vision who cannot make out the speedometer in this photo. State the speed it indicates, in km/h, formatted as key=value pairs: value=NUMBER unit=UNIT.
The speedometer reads value=162.5 unit=km/h
